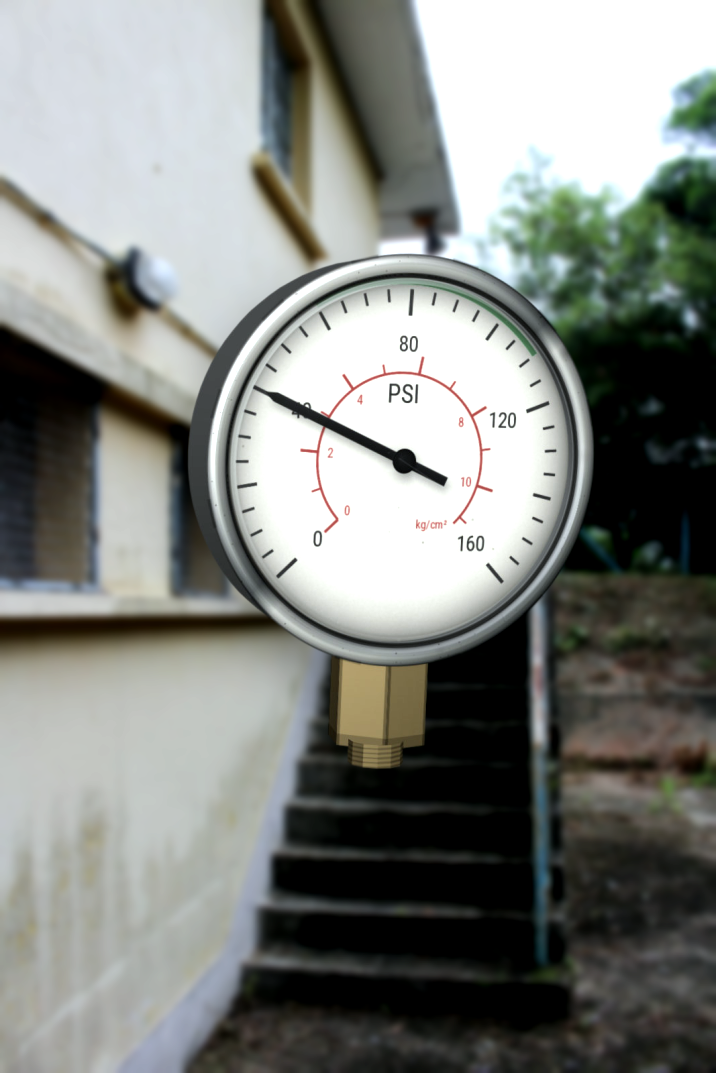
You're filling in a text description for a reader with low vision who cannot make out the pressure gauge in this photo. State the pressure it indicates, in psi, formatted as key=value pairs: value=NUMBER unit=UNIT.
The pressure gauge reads value=40 unit=psi
